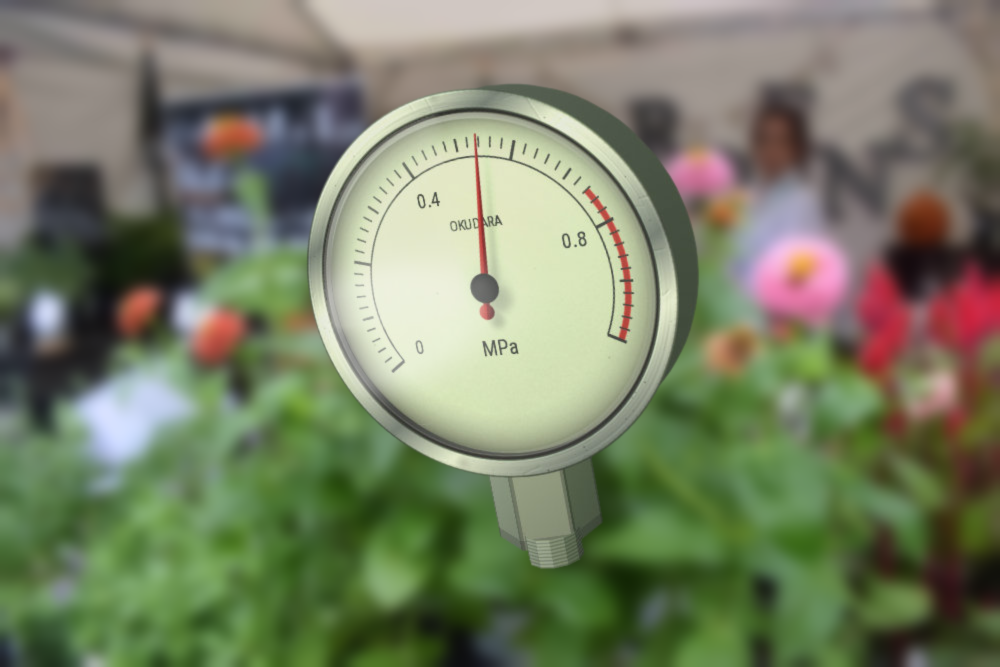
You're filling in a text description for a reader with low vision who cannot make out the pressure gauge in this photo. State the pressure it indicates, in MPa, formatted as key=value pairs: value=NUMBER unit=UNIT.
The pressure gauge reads value=0.54 unit=MPa
